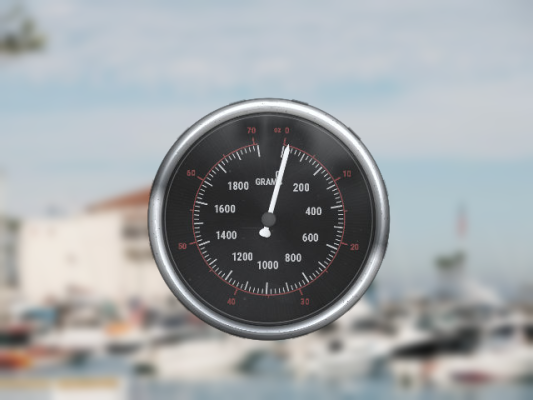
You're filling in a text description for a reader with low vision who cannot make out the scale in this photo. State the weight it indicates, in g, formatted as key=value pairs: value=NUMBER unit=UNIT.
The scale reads value=20 unit=g
